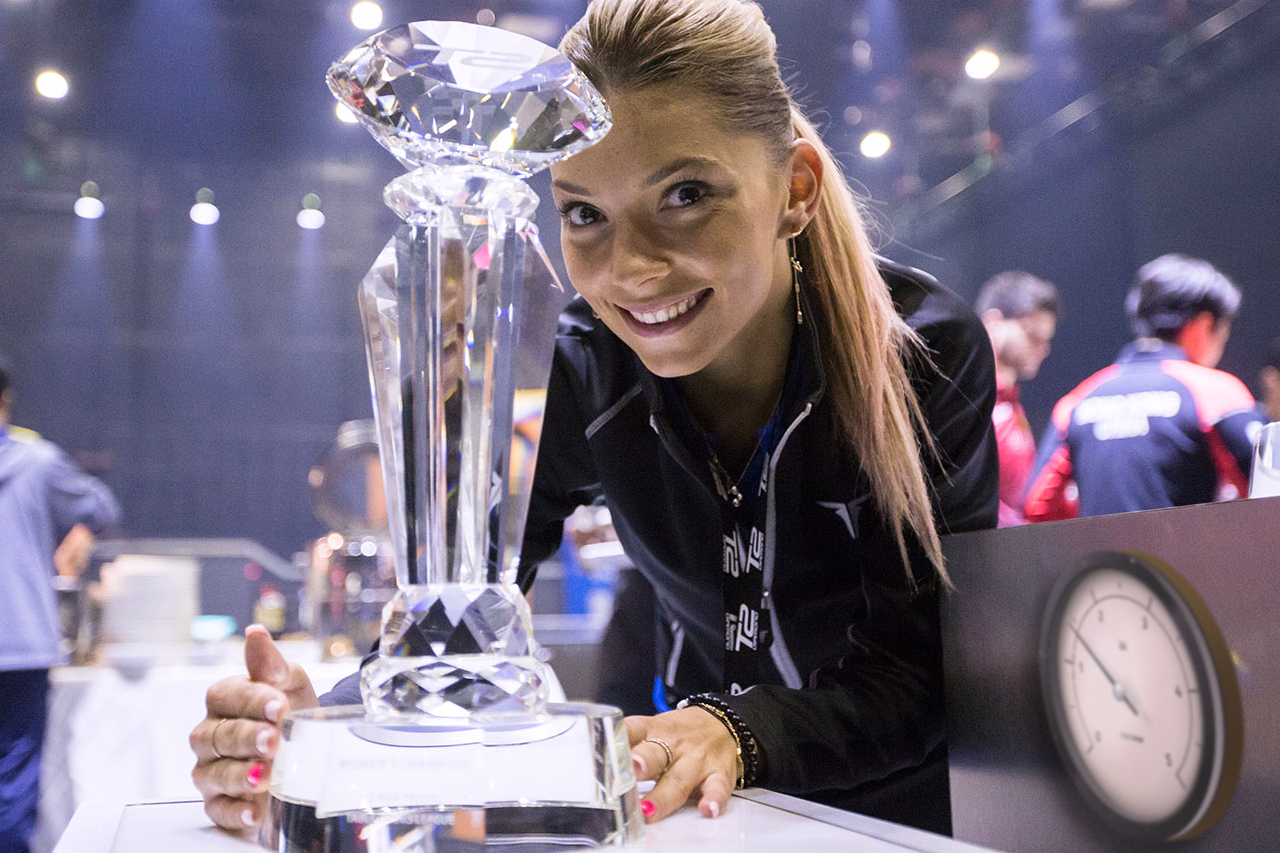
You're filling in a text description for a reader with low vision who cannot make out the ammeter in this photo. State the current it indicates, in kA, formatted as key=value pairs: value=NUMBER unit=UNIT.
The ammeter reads value=1.5 unit=kA
